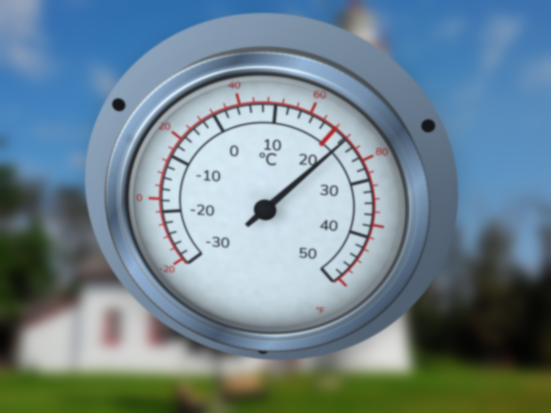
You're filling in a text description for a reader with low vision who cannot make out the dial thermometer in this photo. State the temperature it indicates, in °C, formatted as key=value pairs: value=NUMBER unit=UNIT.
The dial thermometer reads value=22 unit=°C
